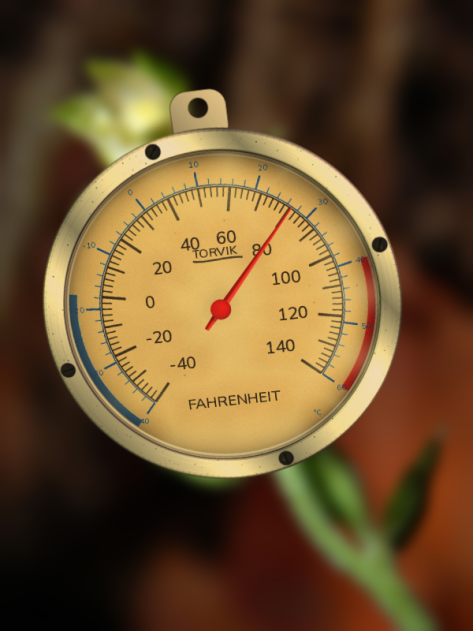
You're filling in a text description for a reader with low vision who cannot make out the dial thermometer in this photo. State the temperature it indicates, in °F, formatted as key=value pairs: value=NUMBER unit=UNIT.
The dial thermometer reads value=80 unit=°F
